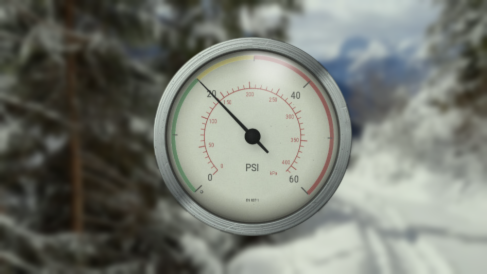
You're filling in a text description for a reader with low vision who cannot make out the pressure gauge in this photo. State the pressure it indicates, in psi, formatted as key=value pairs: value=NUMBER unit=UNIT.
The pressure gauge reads value=20 unit=psi
